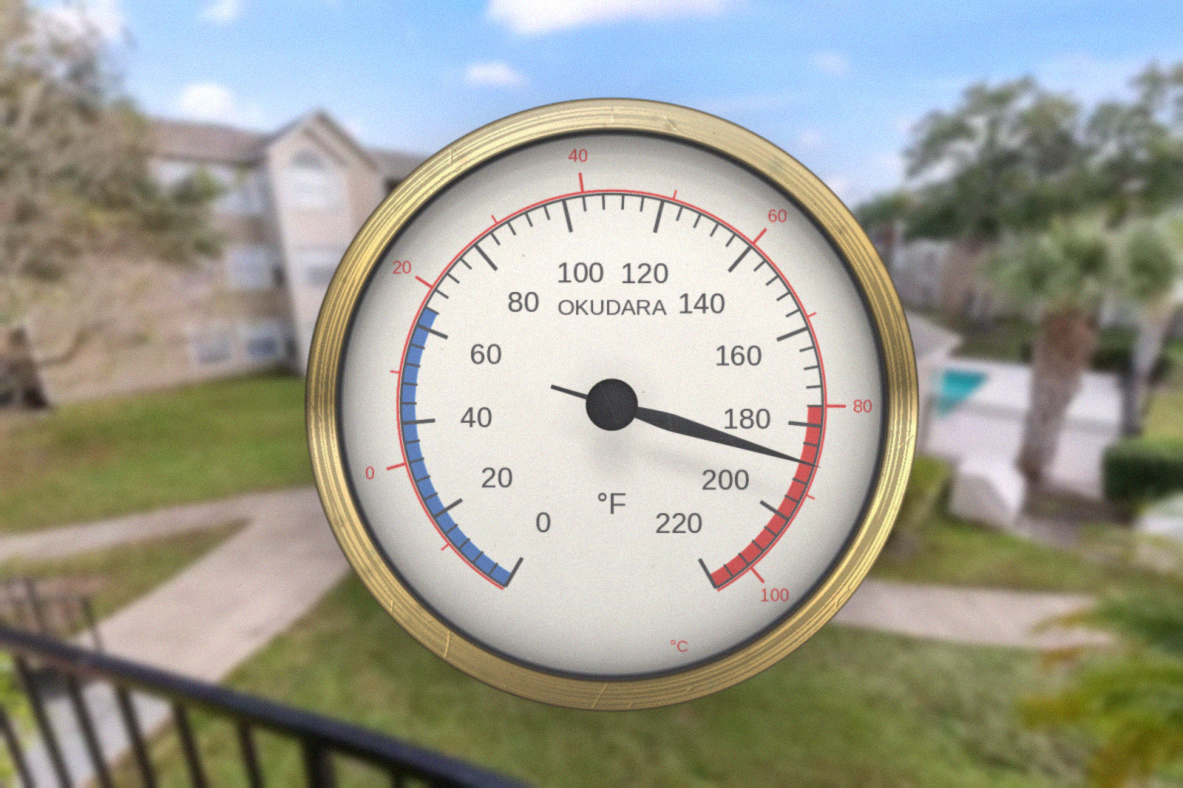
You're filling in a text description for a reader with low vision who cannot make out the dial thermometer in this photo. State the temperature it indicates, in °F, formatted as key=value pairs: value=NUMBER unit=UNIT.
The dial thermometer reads value=188 unit=°F
